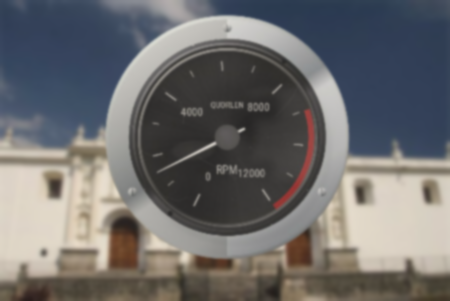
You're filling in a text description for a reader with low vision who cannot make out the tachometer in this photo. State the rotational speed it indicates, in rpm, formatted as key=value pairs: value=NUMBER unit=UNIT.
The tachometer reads value=1500 unit=rpm
